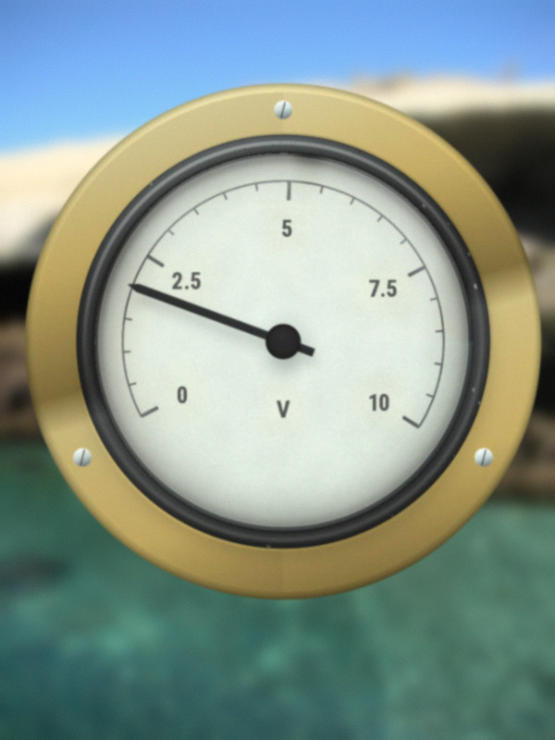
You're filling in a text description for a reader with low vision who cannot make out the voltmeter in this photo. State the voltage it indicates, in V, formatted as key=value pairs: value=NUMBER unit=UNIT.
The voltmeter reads value=2 unit=V
